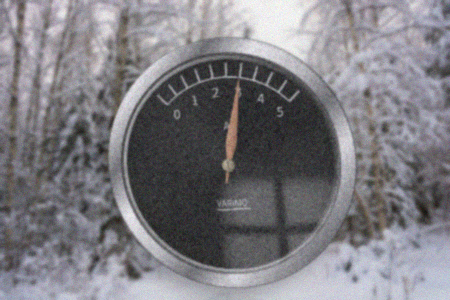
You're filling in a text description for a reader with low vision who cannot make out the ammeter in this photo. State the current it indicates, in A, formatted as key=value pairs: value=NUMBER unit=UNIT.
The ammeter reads value=3 unit=A
